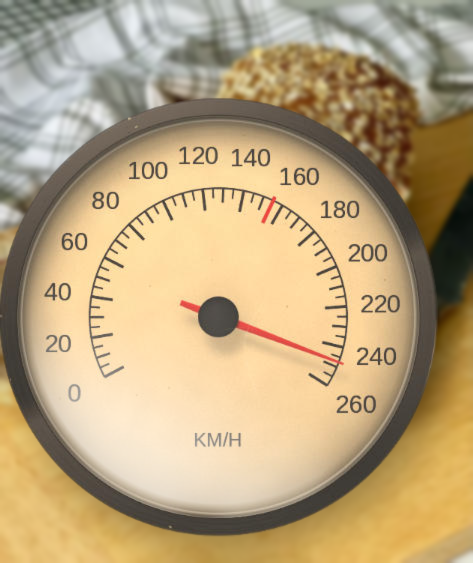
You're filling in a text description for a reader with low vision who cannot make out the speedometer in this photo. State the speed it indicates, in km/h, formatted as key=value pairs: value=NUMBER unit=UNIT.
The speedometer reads value=247.5 unit=km/h
